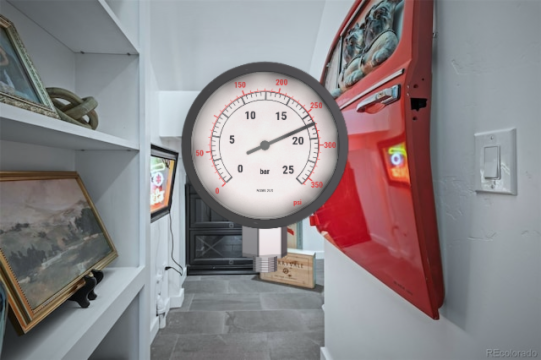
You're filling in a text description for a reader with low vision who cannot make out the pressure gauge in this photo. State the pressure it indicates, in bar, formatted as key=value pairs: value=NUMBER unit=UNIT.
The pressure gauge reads value=18.5 unit=bar
